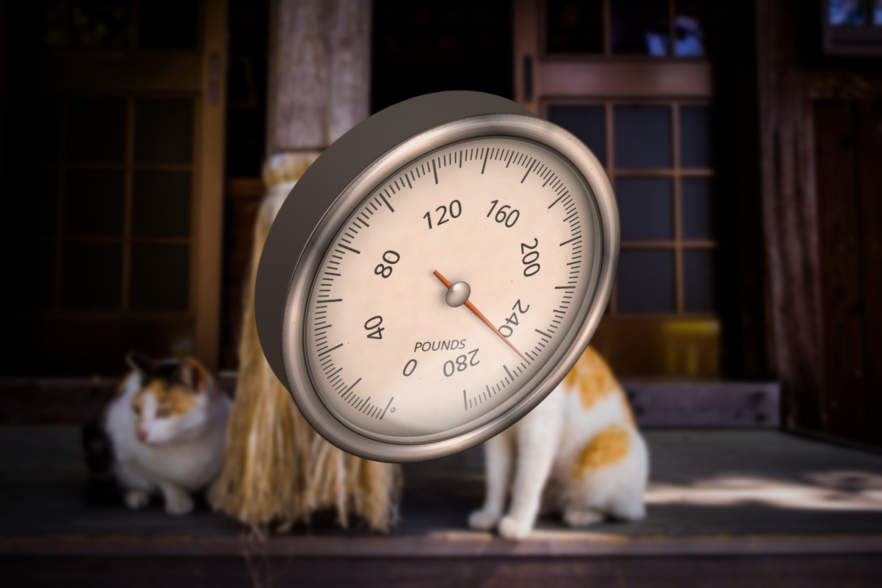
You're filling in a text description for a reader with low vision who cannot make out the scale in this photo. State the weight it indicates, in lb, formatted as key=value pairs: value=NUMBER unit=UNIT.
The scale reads value=252 unit=lb
